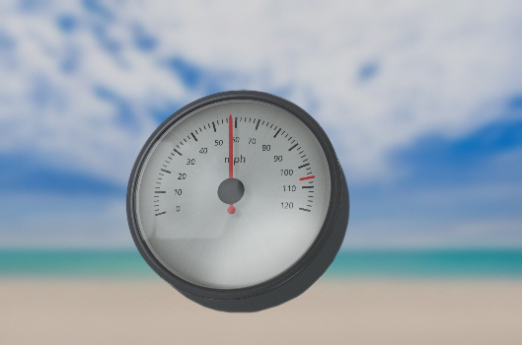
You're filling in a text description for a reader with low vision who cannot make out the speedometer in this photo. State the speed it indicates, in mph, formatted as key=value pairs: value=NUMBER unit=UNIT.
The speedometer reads value=58 unit=mph
